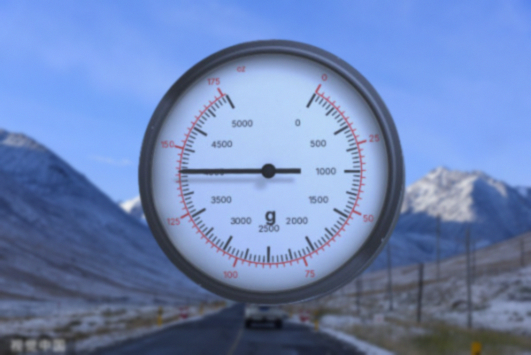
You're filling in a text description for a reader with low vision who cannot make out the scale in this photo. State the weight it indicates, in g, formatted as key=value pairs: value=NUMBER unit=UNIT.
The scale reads value=4000 unit=g
